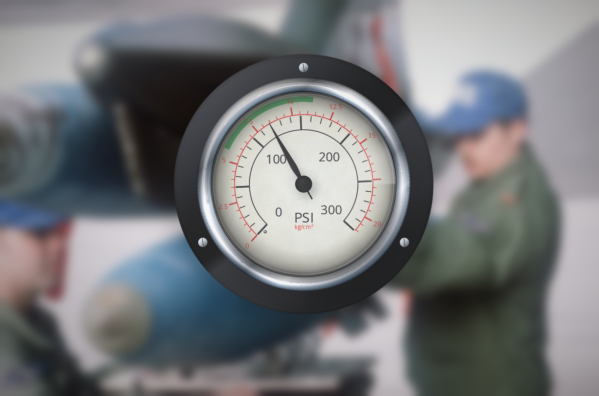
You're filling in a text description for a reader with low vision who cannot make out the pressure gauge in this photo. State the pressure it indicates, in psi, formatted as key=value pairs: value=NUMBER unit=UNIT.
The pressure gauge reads value=120 unit=psi
